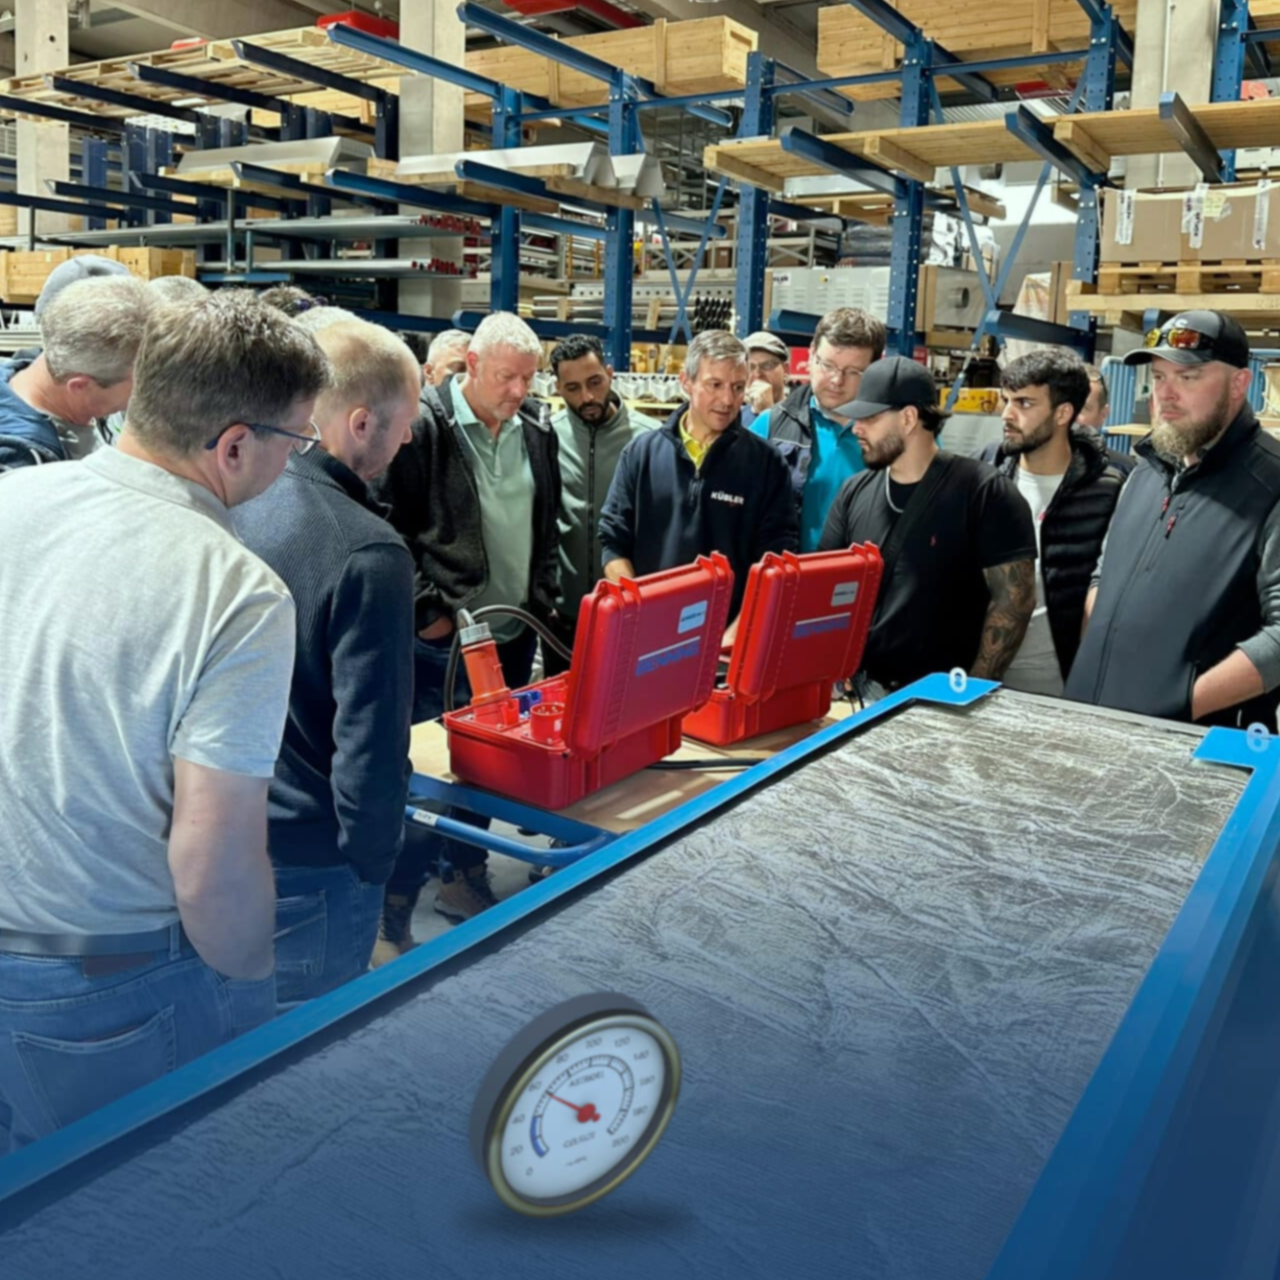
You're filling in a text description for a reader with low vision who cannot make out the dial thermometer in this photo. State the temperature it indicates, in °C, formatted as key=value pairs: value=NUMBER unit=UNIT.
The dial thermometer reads value=60 unit=°C
